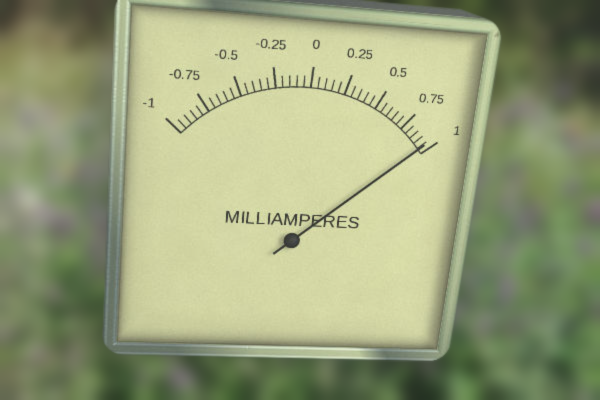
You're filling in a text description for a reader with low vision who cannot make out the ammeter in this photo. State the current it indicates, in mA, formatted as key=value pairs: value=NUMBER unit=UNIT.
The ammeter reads value=0.95 unit=mA
